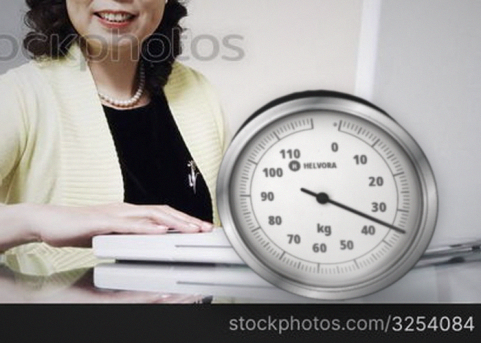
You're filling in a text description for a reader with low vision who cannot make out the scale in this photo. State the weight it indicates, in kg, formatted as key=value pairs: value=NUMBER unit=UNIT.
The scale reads value=35 unit=kg
